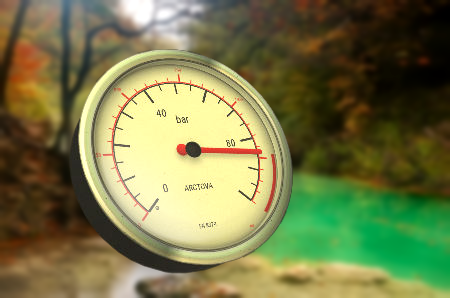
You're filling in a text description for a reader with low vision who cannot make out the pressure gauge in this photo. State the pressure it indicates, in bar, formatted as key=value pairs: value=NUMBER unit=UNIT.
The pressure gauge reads value=85 unit=bar
